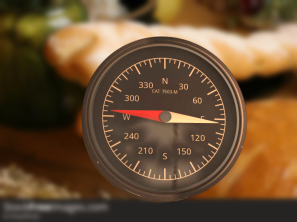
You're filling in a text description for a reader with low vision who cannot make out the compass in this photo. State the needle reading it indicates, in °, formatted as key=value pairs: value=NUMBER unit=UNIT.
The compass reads value=275 unit=°
